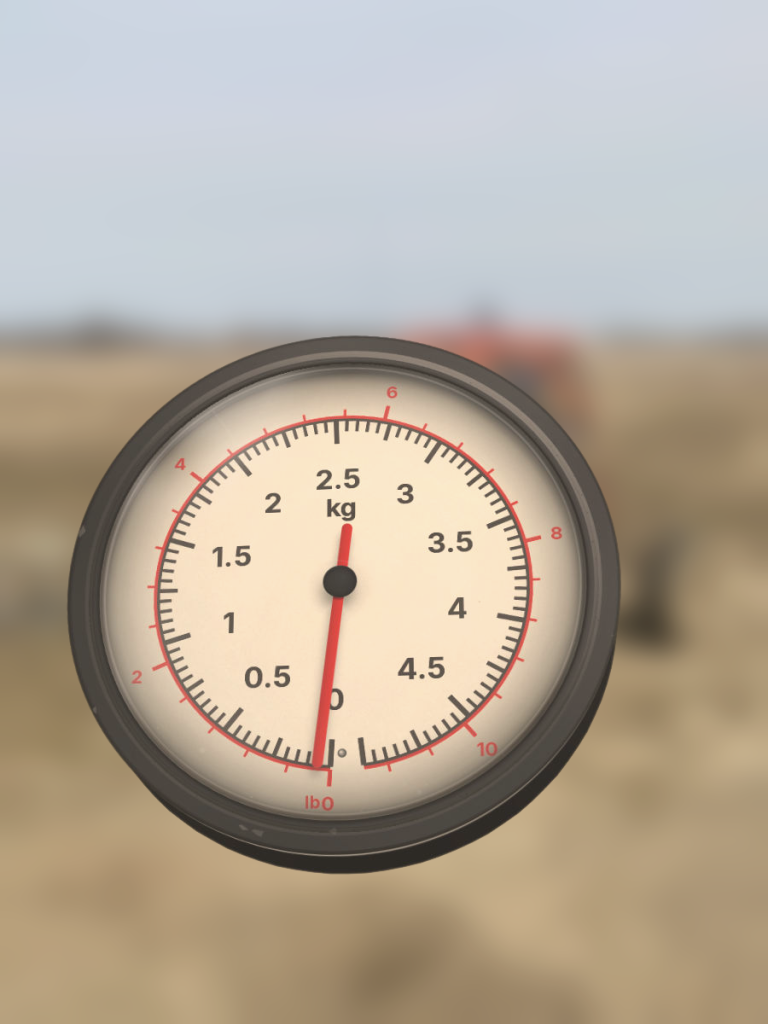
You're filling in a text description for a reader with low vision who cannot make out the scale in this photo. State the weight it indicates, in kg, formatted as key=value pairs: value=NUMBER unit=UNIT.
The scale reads value=0.05 unit=kg
